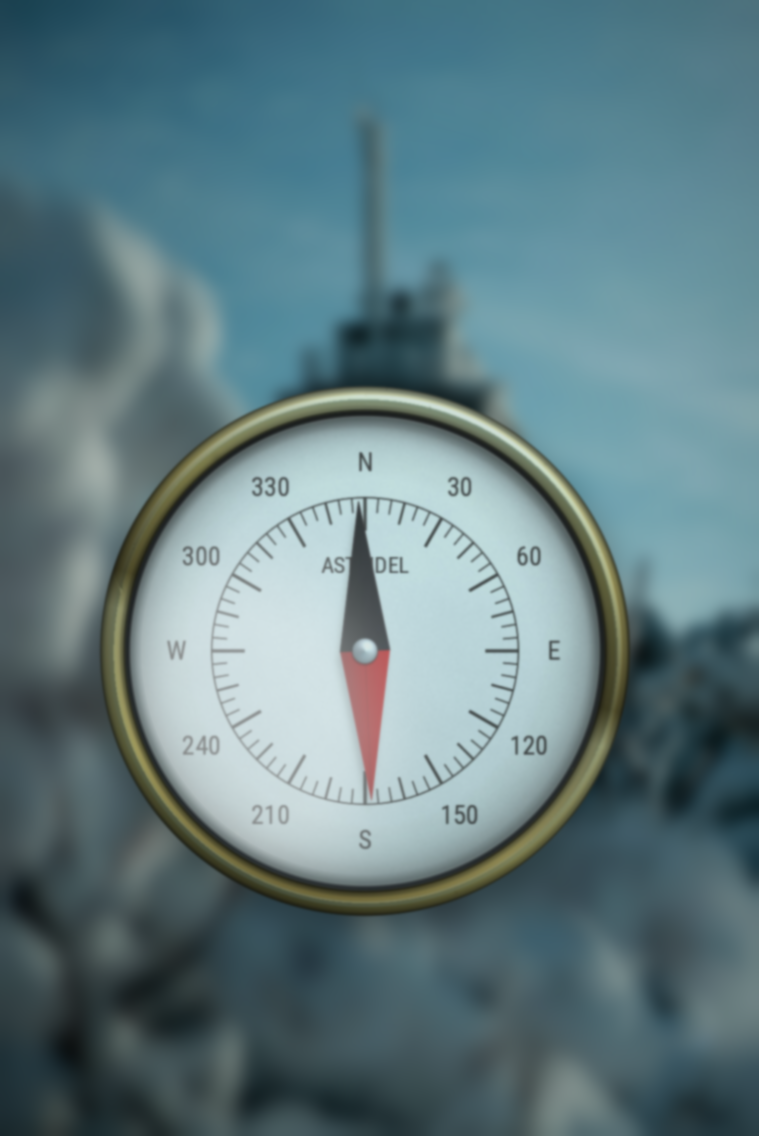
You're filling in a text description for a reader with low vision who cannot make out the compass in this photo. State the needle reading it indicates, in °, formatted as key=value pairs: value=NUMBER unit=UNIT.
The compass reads value=177.5 unit=°
